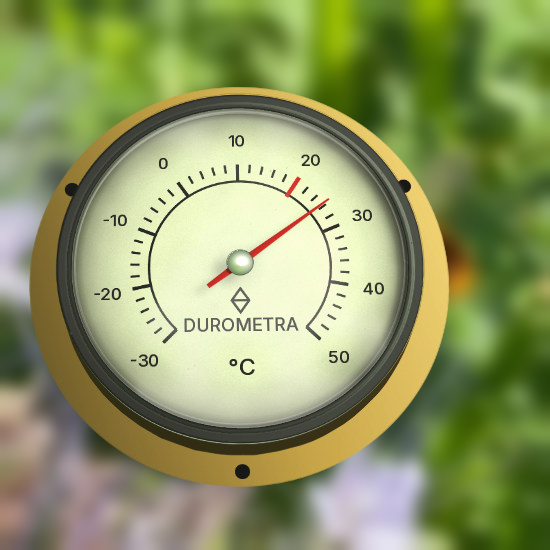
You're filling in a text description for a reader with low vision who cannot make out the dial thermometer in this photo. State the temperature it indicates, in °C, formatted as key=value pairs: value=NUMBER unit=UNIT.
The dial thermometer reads value=26 unit=°C
